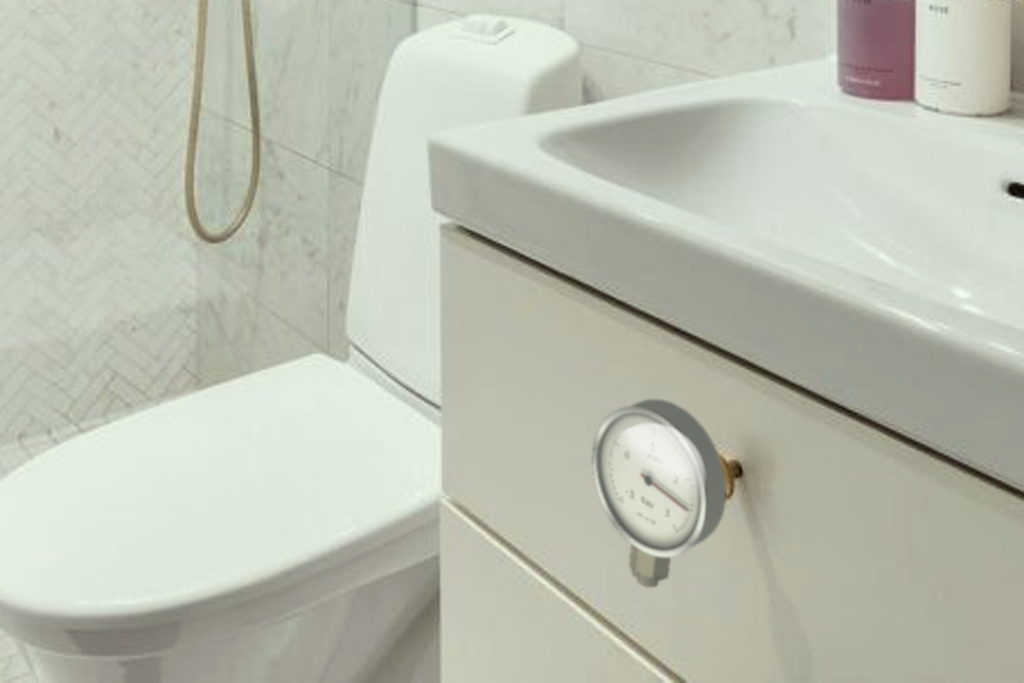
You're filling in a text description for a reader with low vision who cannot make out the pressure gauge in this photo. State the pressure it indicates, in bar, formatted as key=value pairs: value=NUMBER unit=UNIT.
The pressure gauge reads value=2.5 unit=bar
